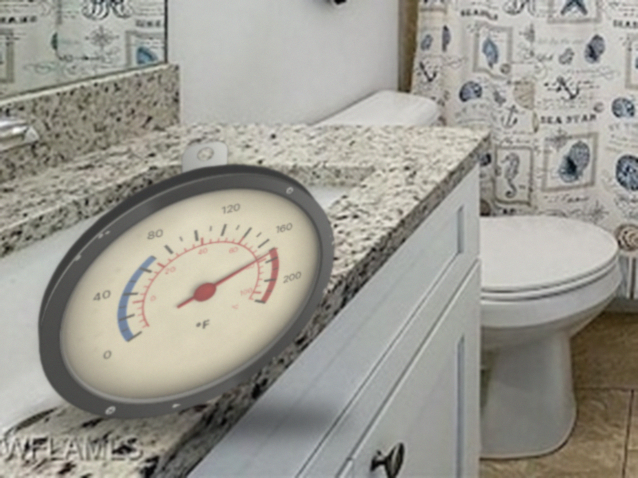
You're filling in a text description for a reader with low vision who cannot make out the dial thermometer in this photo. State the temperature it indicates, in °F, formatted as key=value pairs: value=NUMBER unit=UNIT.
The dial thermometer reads value=170 unit=°F
